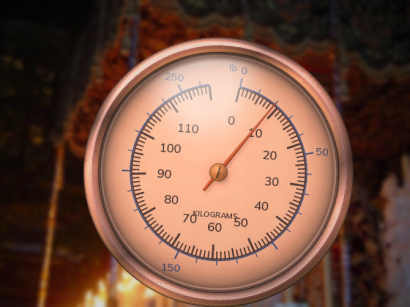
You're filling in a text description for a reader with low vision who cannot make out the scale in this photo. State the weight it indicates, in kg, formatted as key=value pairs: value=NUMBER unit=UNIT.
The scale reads value=9 unit=kg
